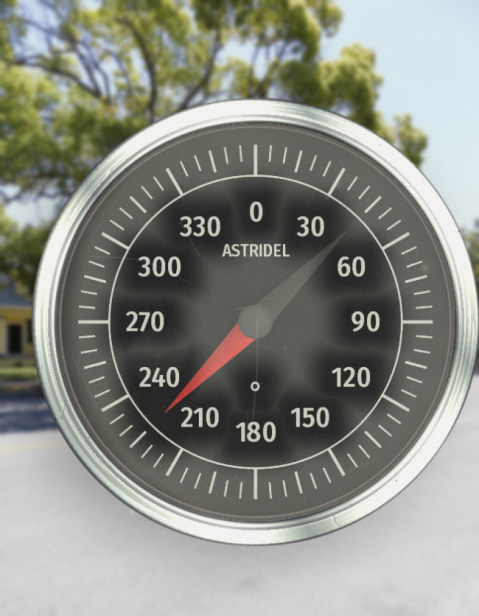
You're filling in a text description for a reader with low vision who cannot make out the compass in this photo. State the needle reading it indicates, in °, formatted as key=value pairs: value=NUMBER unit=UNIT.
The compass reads value=225 unit=°
